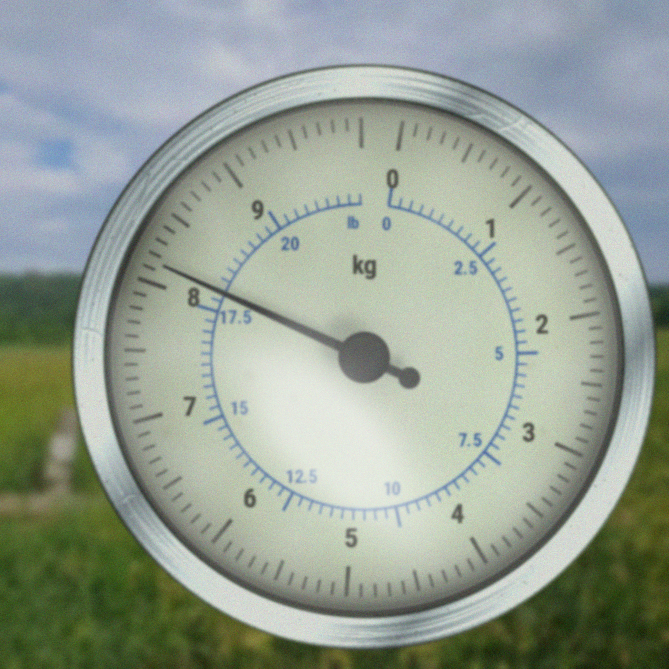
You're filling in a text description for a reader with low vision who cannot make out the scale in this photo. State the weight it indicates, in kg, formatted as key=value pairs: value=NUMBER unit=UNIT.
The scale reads value=8.15 unit=kg
